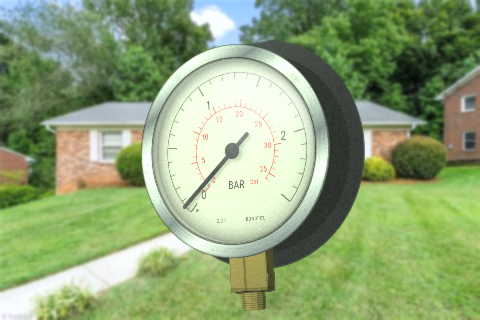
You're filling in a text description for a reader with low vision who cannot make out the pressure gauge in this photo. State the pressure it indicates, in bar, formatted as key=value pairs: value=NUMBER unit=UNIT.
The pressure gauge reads value=0.05 unit=bar
